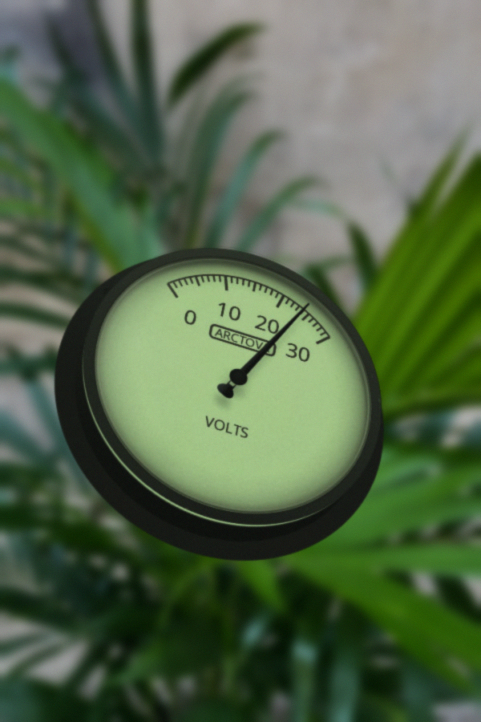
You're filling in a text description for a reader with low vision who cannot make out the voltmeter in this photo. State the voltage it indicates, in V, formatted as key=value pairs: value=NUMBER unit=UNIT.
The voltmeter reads value=24 unit=V
